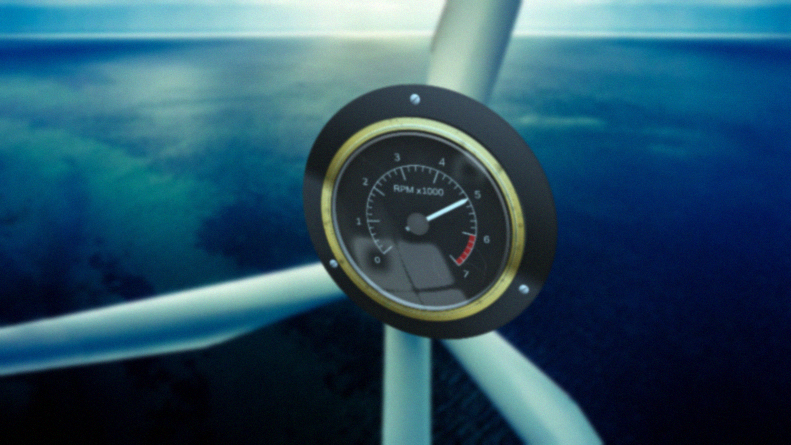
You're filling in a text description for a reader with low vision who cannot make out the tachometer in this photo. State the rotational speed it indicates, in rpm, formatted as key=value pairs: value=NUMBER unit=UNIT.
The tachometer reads value=5000 unit=rpm
